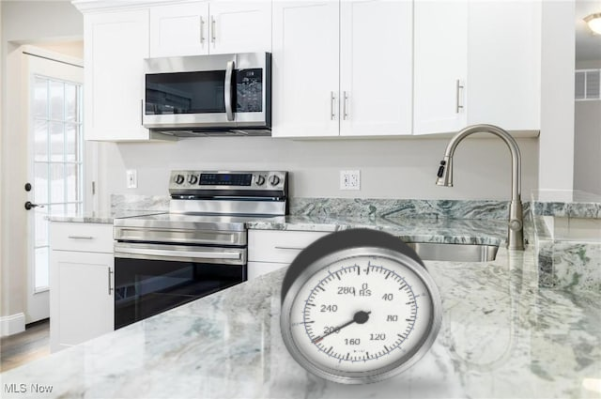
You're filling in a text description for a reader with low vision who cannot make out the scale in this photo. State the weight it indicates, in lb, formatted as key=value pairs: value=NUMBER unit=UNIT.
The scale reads value=200 unit=lb
